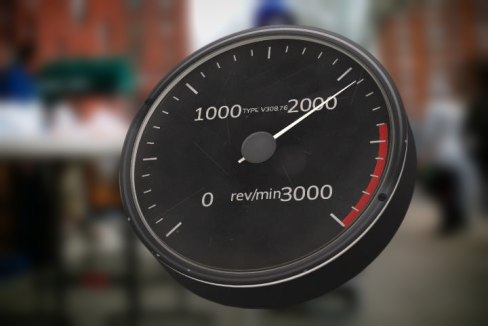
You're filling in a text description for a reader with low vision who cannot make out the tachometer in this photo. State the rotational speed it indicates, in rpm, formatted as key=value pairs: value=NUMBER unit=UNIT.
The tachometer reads value=2100 unit=rpm
